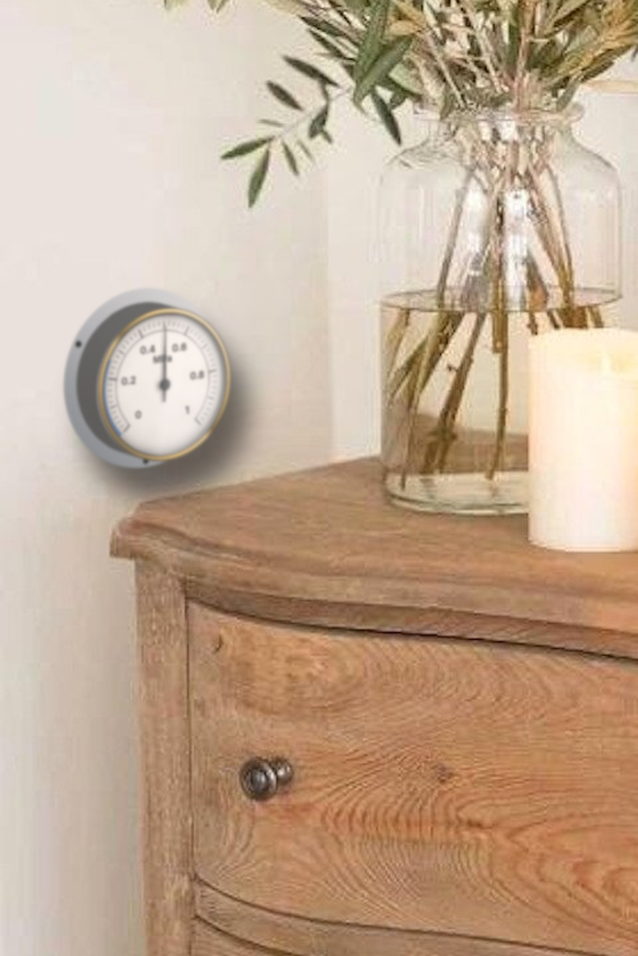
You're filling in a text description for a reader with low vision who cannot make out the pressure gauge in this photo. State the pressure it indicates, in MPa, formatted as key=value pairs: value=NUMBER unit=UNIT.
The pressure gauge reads value=0.5 unit=MPa
